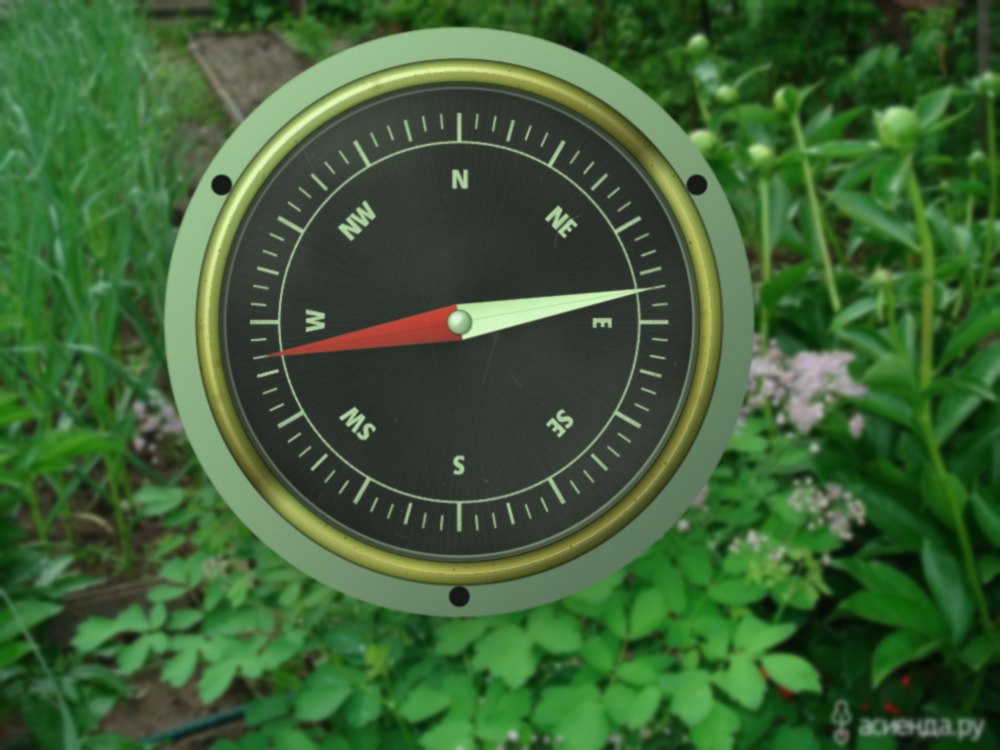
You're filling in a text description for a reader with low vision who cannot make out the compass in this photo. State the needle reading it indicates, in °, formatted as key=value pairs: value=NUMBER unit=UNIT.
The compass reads value=260 unit=°
